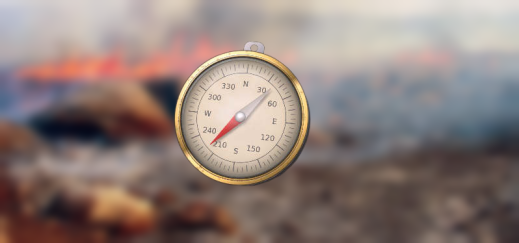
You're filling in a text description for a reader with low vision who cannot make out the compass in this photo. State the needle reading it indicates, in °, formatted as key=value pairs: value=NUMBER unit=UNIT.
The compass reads value=220 unit=°
